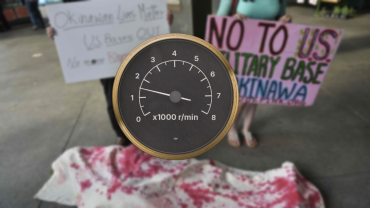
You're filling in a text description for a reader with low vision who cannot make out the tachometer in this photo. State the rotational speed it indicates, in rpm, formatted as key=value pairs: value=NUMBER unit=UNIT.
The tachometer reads value=1500 unit=rpm
